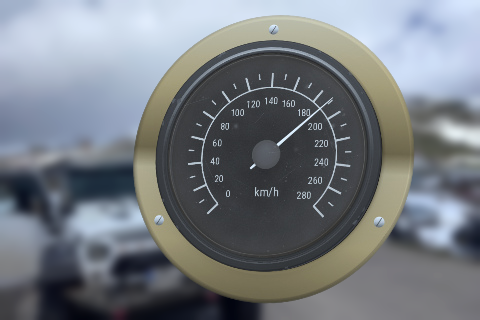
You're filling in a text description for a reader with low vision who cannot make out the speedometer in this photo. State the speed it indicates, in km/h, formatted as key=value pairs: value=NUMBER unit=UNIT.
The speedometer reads value=190 unit=km/h
